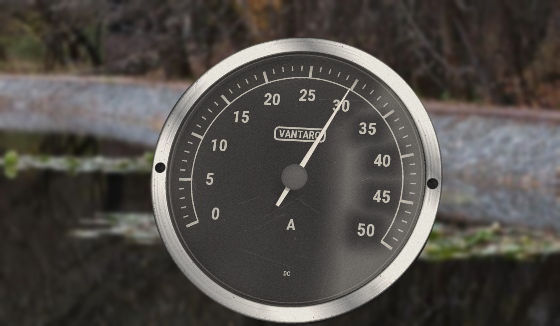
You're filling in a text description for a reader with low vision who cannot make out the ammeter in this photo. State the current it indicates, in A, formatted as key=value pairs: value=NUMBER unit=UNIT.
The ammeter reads value=30 unit=A
